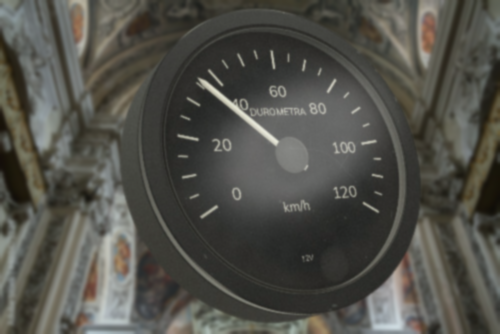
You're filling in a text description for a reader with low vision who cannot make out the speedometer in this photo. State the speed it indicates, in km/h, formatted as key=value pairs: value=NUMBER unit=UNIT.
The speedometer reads value=35 unit=km/h
